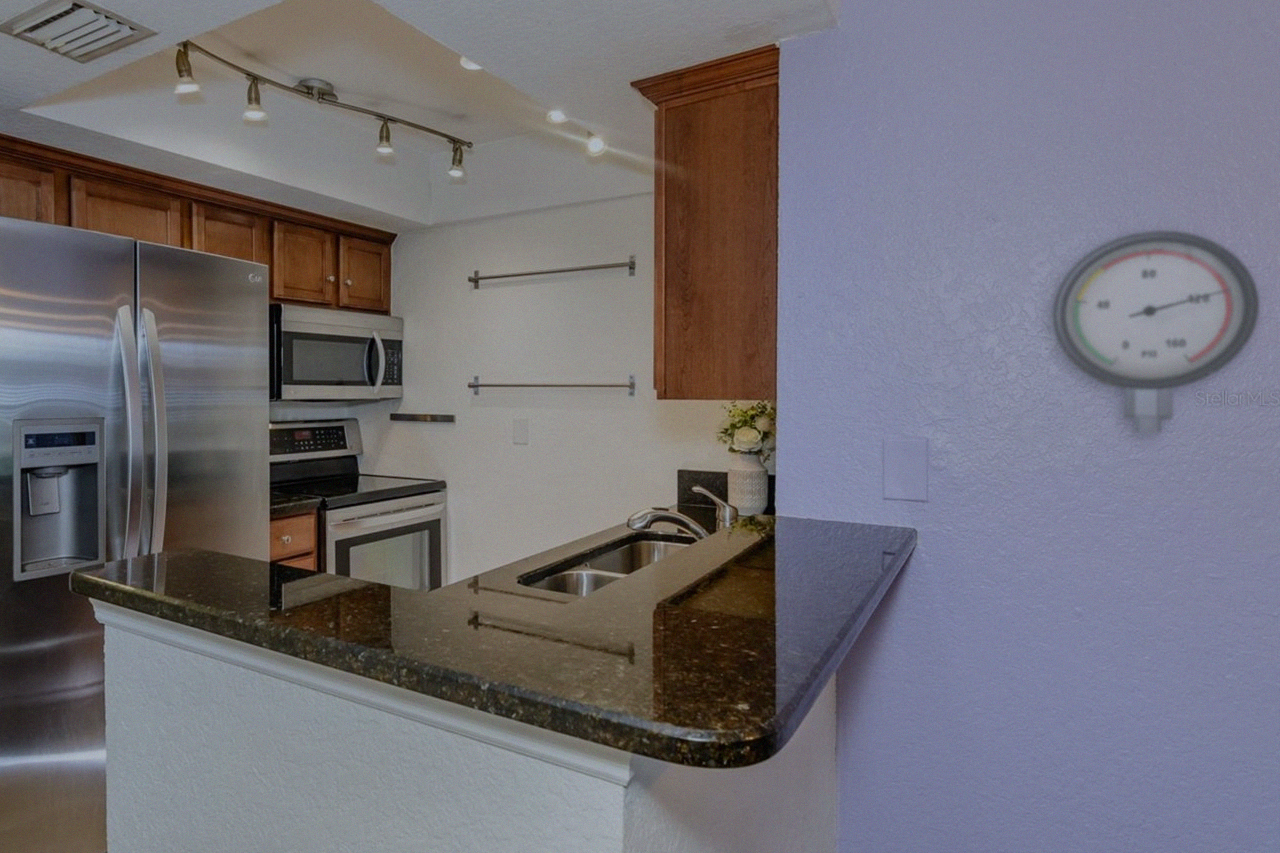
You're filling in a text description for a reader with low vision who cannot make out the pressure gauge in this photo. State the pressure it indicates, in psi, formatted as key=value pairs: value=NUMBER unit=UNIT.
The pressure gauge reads value=120 unit=psi
